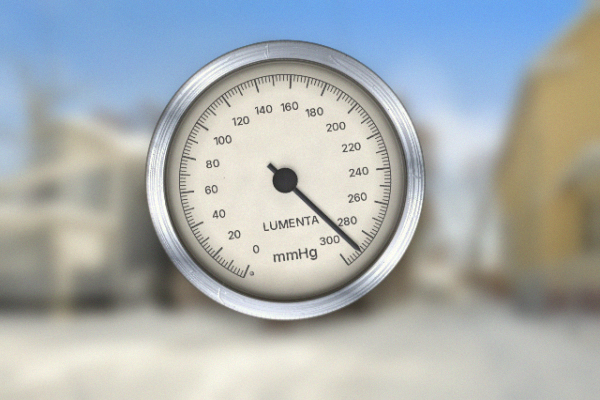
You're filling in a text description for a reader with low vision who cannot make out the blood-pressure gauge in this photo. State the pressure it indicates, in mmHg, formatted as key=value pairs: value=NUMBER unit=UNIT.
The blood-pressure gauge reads value=290 unit=mmHg
